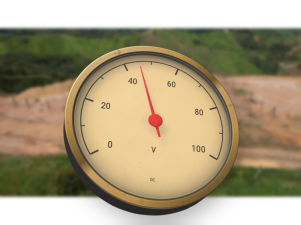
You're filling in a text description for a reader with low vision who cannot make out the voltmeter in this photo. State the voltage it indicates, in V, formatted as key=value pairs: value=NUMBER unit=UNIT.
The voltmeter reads value=45 unit=V
